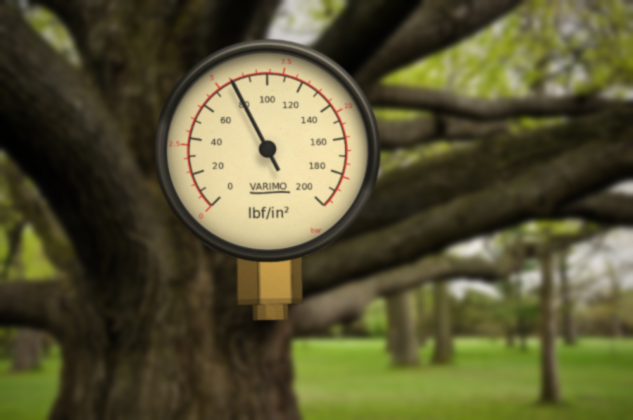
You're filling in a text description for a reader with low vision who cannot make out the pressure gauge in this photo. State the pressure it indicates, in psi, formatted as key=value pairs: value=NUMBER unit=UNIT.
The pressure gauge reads value=80 unit=psi
